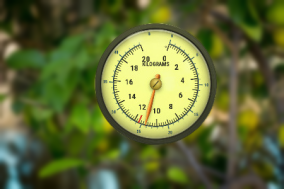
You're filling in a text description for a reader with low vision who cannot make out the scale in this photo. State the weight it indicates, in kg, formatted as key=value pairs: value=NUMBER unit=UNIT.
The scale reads value=11 unit=kg
